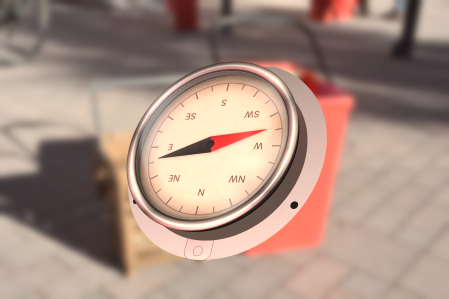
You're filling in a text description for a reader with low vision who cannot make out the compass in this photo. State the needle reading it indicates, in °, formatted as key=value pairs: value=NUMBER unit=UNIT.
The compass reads value=255 unit=°
